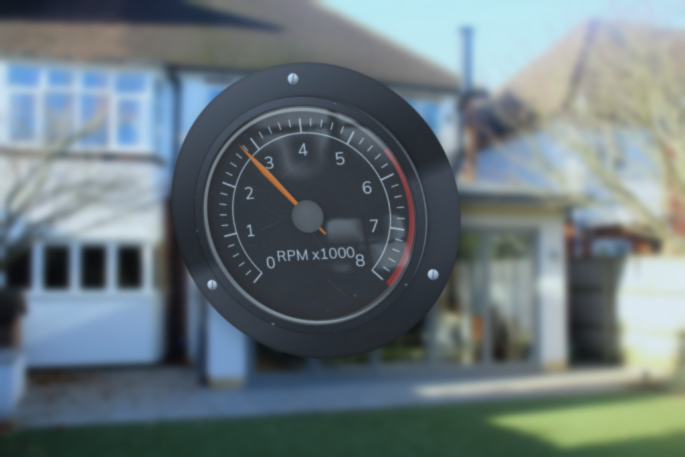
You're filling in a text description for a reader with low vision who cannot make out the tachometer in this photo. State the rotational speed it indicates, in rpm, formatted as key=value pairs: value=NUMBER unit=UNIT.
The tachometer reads value=2800 unit=rpm
